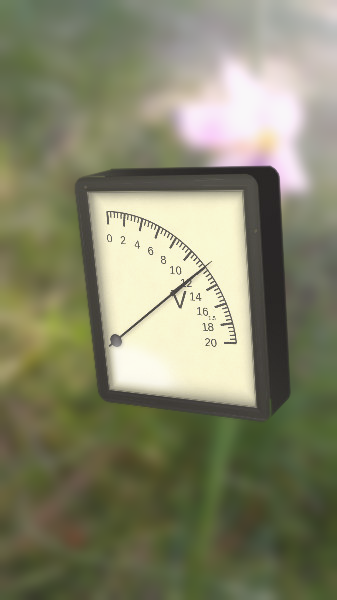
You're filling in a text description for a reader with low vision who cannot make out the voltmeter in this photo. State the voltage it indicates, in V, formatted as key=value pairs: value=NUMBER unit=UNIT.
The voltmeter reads value=12 unit=V
